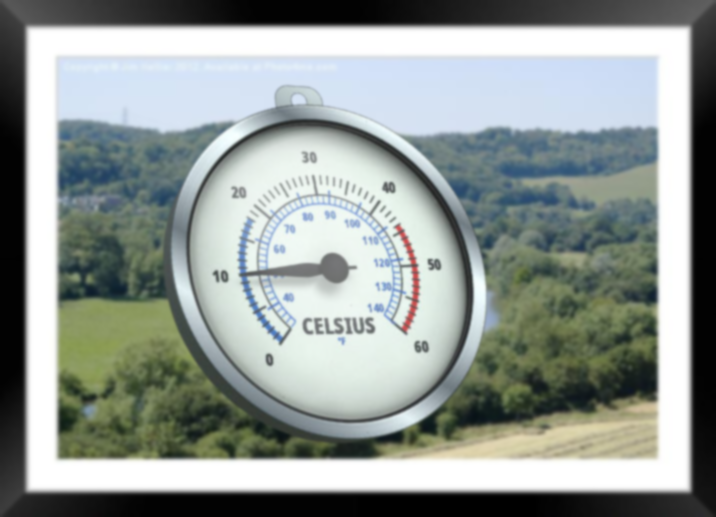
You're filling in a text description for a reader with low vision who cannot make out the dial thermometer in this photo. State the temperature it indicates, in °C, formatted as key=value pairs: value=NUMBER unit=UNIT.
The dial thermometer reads value=10 unit=°C
